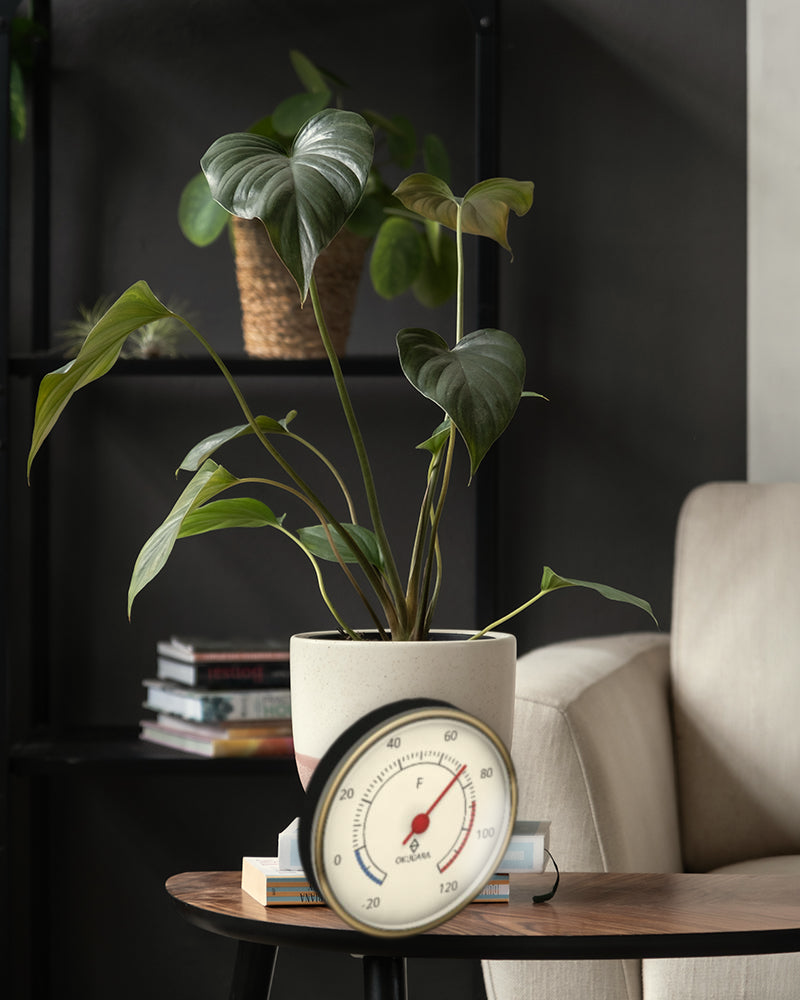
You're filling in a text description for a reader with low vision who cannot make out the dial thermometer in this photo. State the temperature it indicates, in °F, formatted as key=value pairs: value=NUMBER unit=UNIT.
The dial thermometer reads value=70 unit=°F
